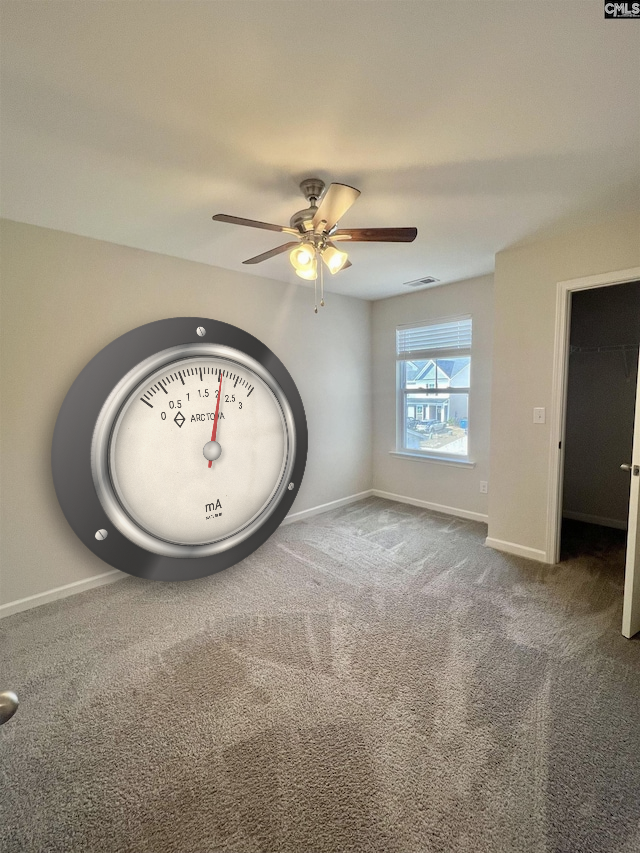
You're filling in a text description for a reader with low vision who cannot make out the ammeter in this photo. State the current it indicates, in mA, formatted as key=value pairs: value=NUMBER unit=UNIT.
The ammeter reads value=2 unit=mA
